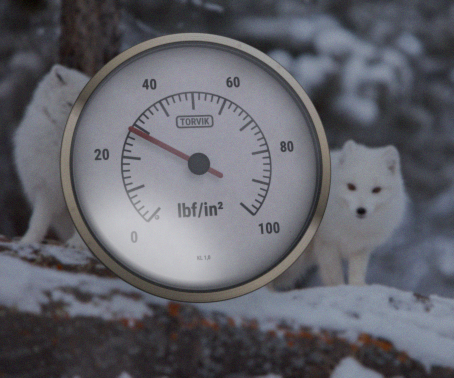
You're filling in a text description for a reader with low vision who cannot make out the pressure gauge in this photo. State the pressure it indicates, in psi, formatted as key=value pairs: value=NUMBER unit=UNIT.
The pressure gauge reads value=28 unit=psi
